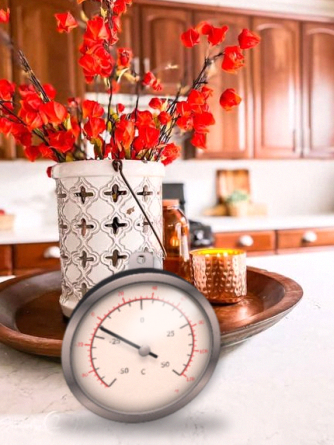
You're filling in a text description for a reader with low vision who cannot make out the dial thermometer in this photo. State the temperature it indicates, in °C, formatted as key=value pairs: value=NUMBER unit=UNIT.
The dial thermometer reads value=-20 unit=°C
